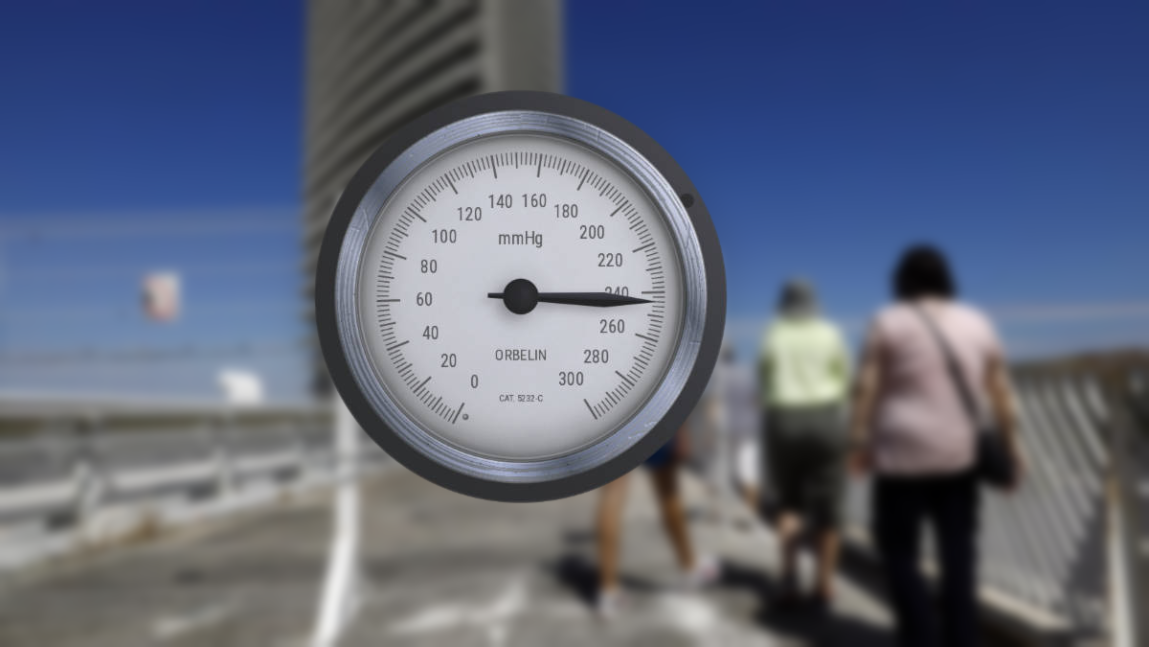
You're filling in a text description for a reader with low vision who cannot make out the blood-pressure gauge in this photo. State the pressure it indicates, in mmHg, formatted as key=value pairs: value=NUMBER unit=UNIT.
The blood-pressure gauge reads value=244 unit=mmHg
